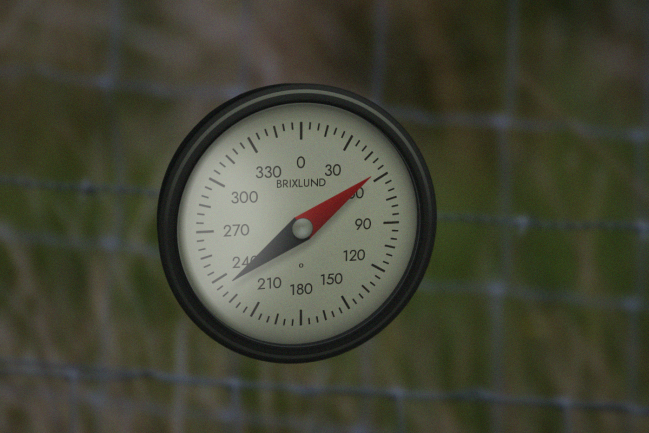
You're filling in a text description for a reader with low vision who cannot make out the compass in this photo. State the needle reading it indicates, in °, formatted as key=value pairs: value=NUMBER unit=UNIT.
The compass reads value=55 unit=°
